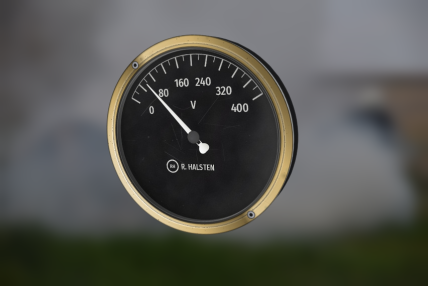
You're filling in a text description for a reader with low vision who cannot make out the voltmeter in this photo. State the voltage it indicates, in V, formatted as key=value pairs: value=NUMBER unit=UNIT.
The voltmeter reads value=60 unit=V
